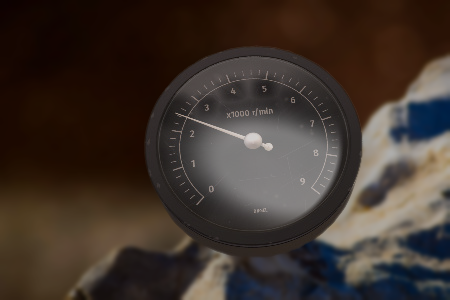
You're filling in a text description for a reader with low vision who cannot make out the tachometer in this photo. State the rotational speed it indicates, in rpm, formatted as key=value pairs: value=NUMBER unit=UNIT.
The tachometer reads value=2400 unit=rpm
